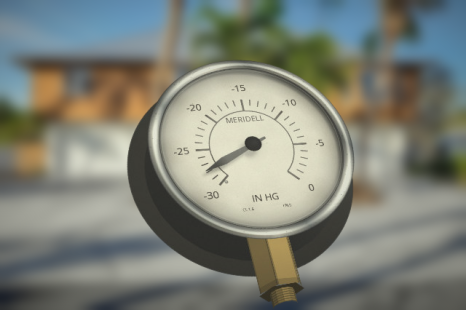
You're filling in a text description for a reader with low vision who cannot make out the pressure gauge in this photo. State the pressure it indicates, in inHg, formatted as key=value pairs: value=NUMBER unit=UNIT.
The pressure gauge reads value=-28 unit=inHg
